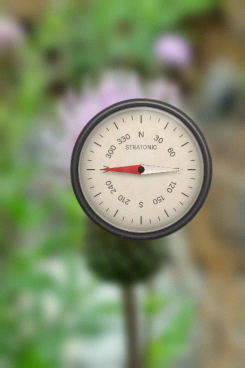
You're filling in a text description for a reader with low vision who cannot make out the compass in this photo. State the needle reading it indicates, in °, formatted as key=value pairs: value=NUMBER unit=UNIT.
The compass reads value=270 unit=°
